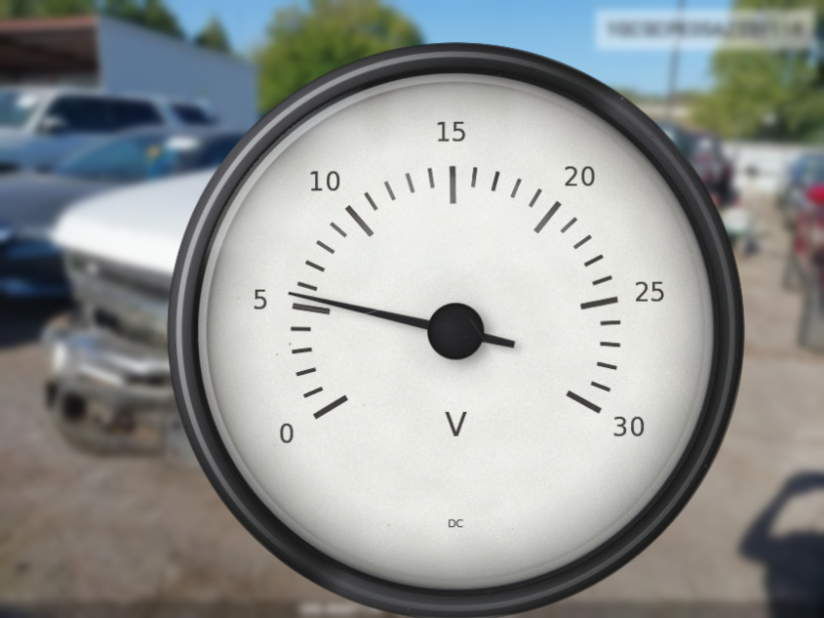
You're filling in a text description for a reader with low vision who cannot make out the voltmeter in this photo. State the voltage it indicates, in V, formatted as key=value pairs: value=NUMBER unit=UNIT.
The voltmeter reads value=5.5 unit=V
